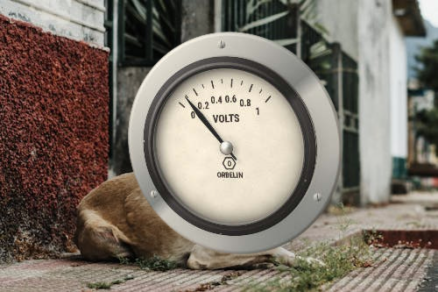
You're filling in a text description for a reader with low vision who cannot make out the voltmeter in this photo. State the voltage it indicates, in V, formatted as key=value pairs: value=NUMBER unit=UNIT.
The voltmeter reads value=0.1 unit=V
